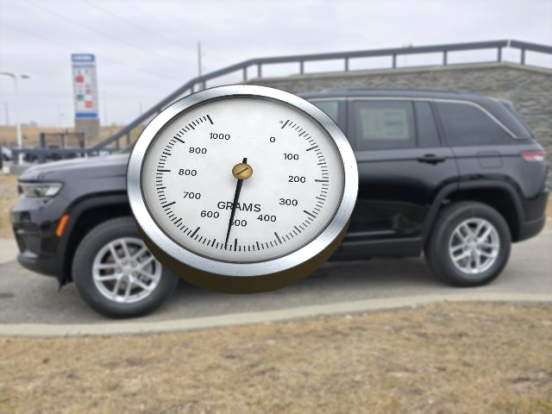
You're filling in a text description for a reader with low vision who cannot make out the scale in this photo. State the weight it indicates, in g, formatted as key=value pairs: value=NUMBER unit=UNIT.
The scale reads value=520 unit=g
